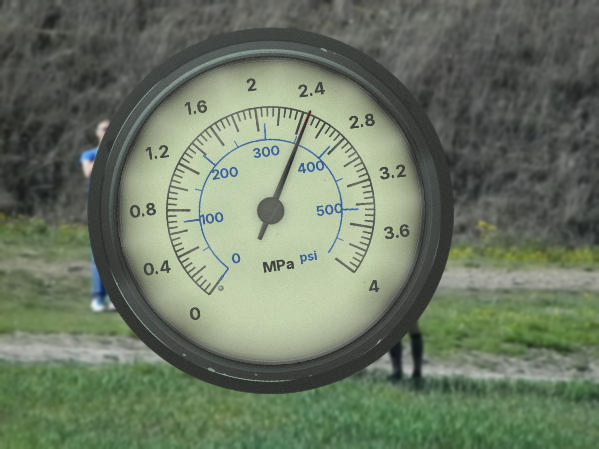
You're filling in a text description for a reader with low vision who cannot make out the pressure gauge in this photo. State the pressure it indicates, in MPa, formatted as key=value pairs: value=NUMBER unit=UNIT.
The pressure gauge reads value=2.45 unit=MPa
